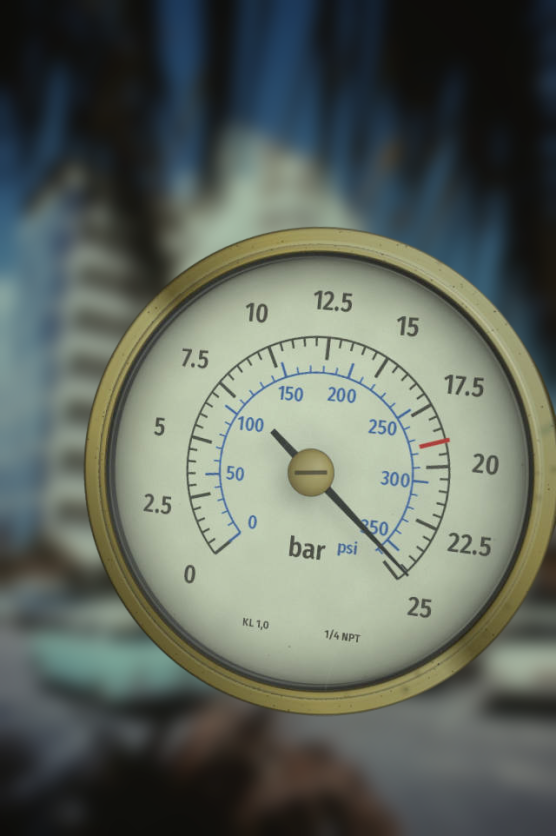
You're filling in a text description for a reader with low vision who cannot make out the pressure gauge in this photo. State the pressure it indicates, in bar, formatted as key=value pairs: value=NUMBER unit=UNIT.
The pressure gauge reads value=24.5 unit=bar
